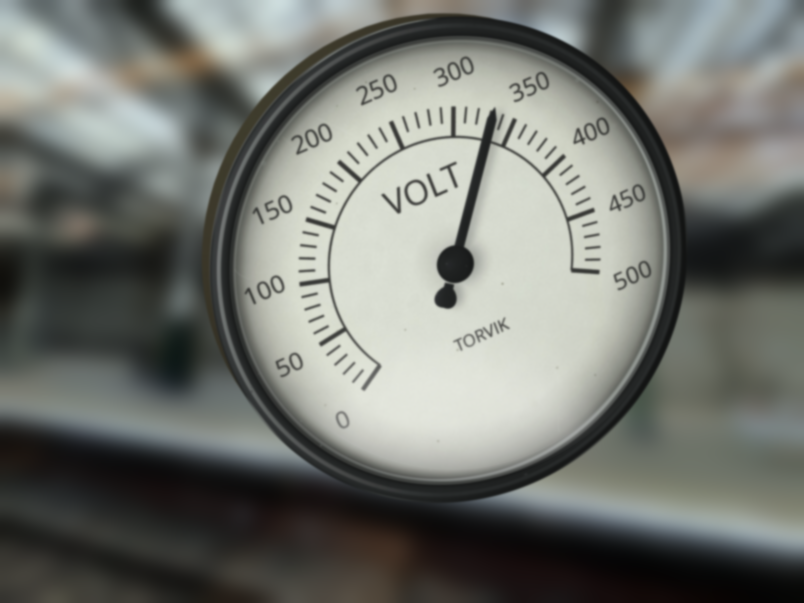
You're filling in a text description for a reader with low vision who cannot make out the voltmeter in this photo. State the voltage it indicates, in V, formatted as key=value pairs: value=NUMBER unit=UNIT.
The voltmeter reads value=330 unit=V
